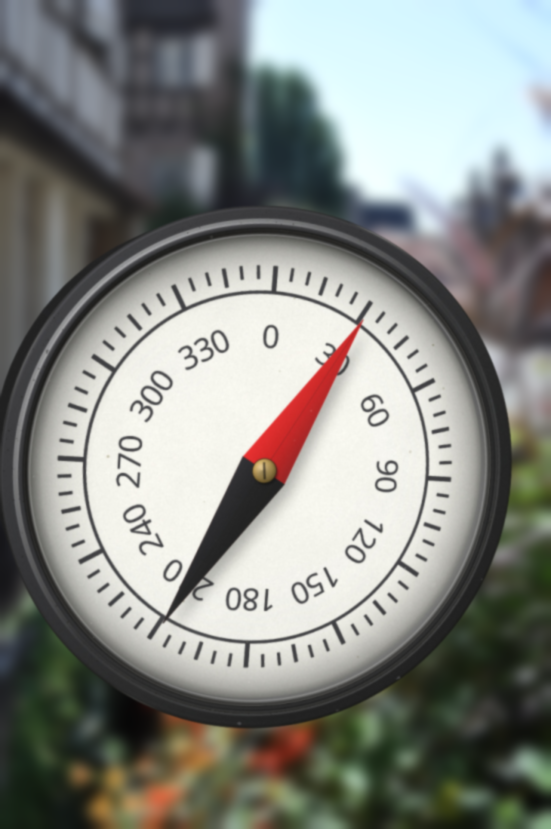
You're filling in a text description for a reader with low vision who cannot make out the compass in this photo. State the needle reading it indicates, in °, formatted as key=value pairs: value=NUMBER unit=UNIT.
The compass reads value=30 unit=°
